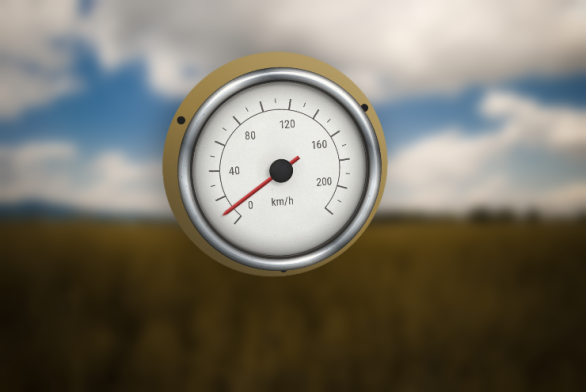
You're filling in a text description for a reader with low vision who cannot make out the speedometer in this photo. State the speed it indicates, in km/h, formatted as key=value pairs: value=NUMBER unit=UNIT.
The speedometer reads value=10 unit=km/h
